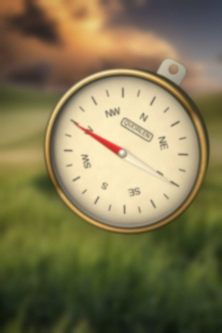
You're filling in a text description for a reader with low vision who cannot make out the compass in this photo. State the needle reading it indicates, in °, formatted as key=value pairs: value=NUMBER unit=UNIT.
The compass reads value=270 unit=°
